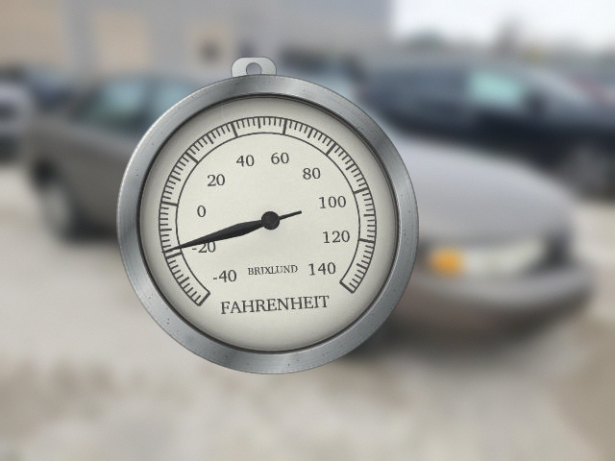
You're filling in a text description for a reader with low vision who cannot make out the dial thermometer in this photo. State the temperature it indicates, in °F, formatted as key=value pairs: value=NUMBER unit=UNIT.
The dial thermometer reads value=-18 unit=°F
